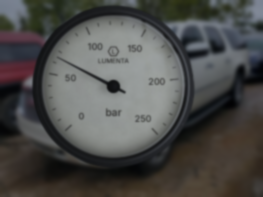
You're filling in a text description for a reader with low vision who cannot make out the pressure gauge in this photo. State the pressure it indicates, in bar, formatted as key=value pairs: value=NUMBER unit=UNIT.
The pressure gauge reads value=65 unit=bar
